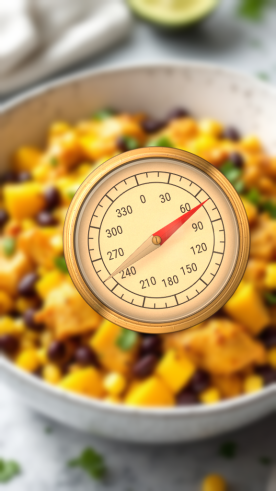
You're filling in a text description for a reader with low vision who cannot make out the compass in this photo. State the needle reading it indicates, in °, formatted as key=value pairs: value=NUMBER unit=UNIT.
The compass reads value=70 unit=°
